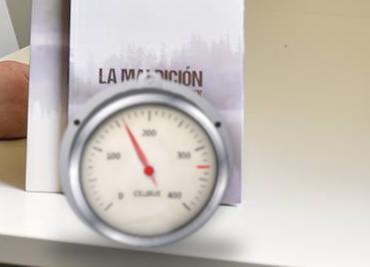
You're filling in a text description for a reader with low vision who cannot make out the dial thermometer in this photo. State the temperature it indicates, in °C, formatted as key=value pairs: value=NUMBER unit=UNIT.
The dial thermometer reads value=160 unit=°C
